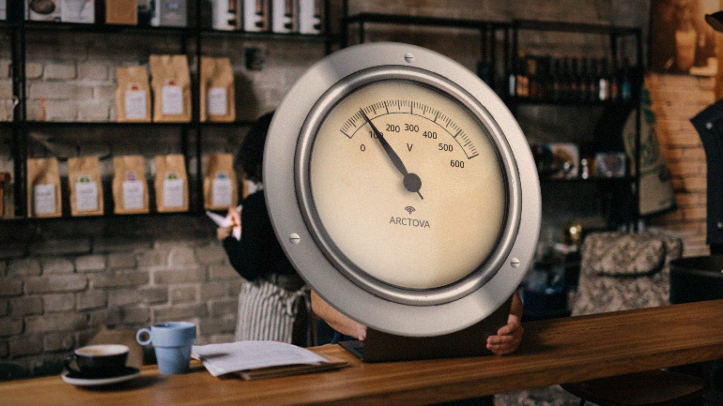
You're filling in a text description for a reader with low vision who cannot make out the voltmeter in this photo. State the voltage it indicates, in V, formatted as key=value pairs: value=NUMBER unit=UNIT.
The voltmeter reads value=100 unit=V
